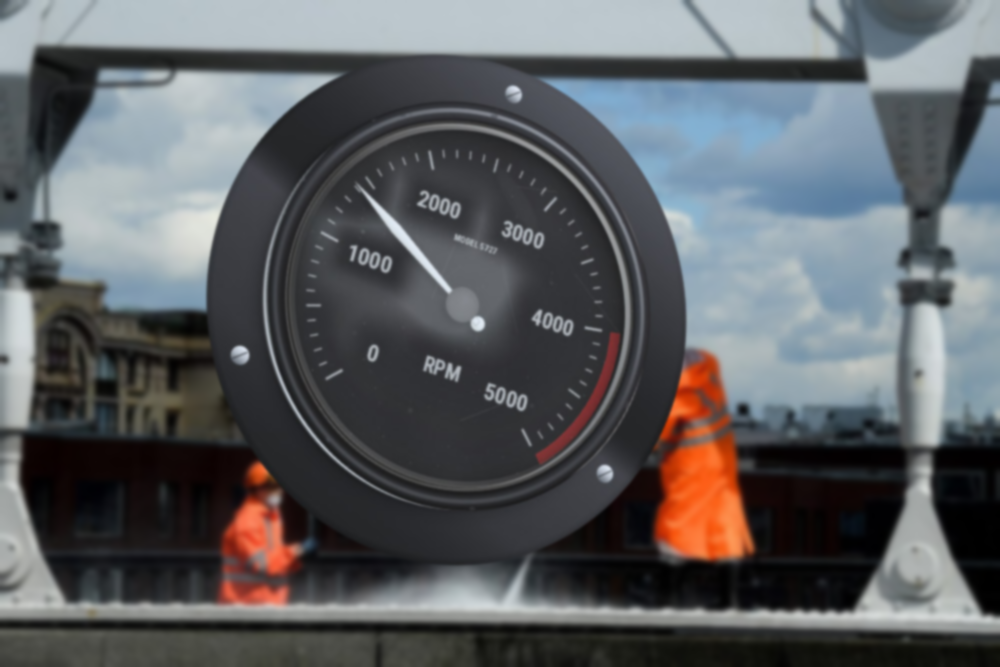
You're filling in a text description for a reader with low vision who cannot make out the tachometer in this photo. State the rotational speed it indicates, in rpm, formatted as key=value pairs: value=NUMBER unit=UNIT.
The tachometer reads value=1400 unit=rpm
